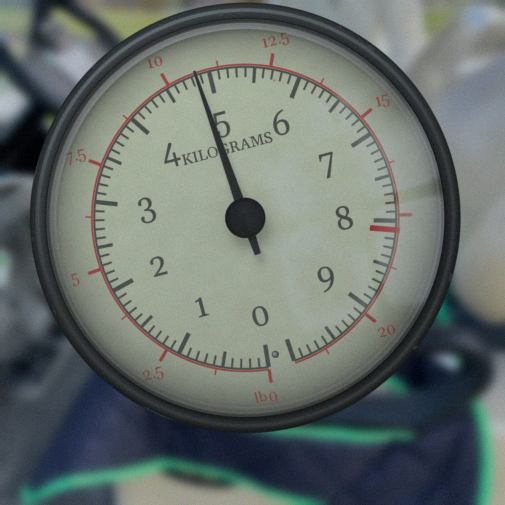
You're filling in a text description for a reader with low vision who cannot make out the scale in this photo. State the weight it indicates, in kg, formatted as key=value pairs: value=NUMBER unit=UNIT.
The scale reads value=4.85 unit=kg
